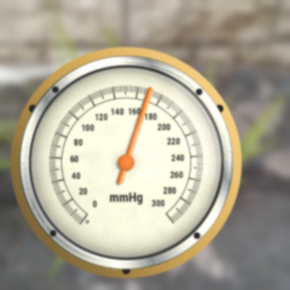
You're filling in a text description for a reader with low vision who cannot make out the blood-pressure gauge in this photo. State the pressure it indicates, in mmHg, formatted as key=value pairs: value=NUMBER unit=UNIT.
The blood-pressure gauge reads value=170 unit=mmHg
